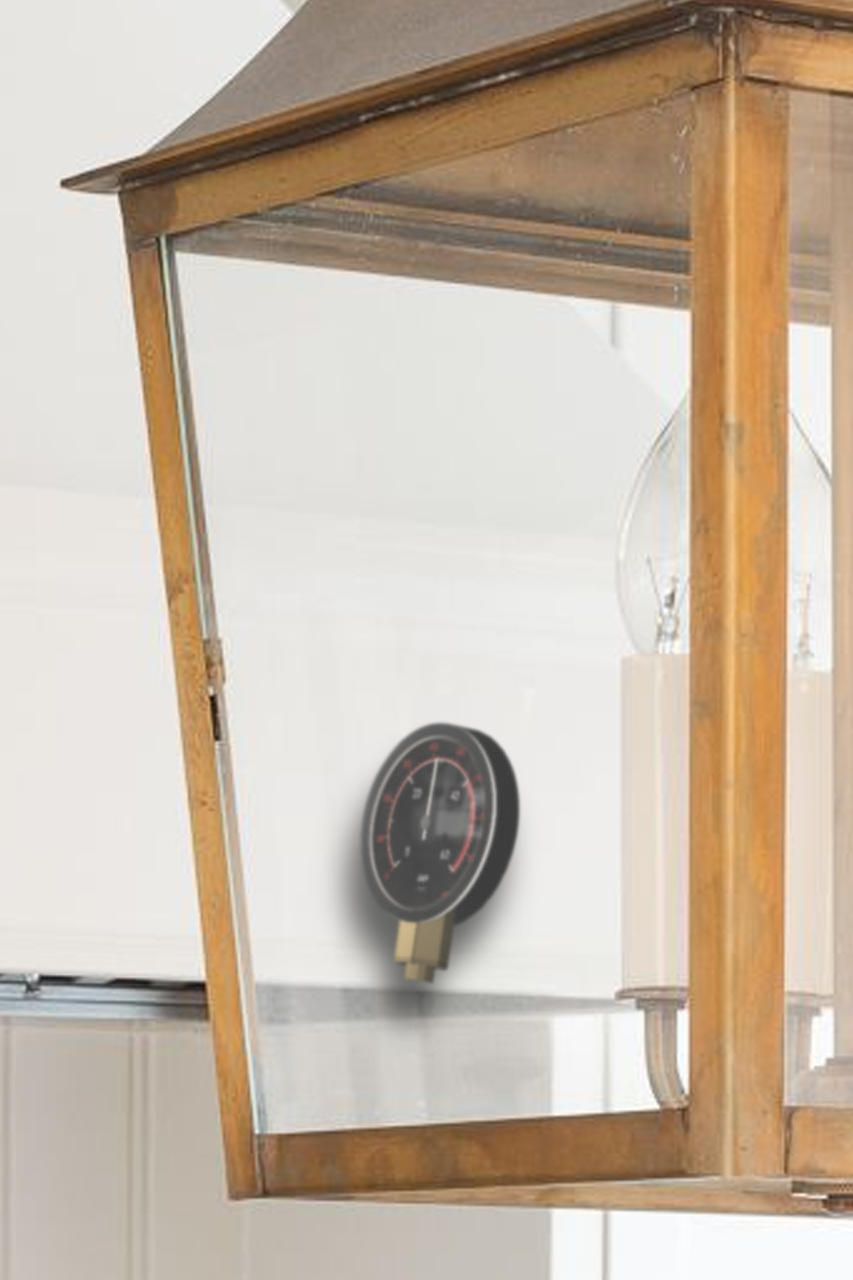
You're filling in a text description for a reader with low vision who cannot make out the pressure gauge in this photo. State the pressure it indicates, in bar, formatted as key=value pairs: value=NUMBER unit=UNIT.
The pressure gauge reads value=30 unit=bar
